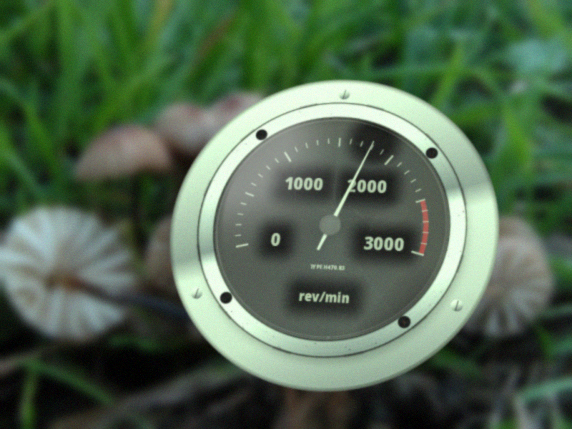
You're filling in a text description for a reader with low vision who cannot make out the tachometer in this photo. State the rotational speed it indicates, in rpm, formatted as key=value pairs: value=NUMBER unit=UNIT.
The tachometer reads value=1800 unit=rpm
